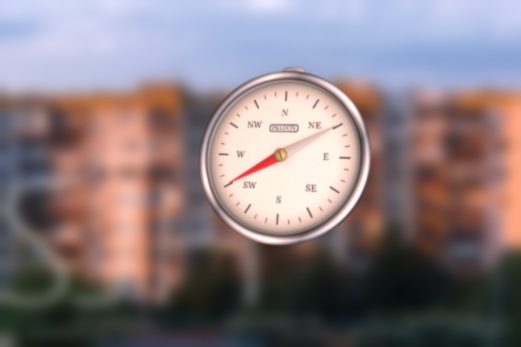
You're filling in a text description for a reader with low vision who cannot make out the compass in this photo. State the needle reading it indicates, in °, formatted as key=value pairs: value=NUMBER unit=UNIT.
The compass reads value=240 unit=°
